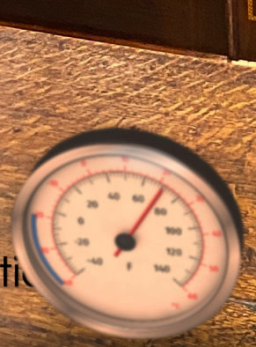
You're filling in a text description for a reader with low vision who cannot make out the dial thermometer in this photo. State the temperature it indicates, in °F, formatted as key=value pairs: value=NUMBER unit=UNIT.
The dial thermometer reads value=70 unit=°F
